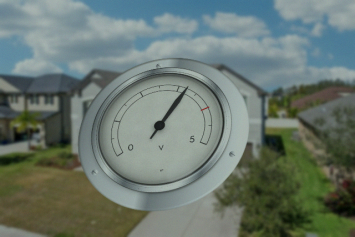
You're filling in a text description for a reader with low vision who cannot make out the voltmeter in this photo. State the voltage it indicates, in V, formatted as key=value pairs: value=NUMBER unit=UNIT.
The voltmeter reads value=3.25 unit=V
